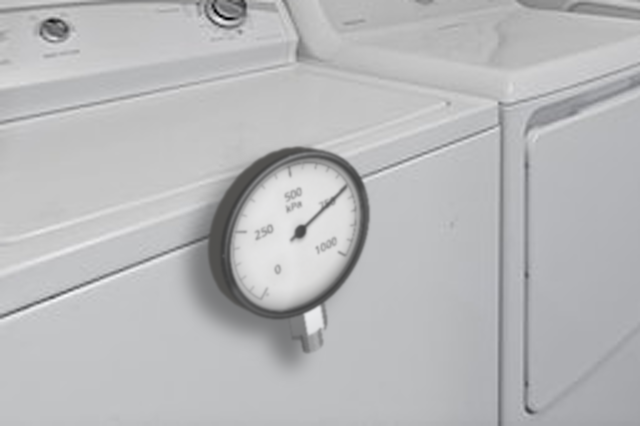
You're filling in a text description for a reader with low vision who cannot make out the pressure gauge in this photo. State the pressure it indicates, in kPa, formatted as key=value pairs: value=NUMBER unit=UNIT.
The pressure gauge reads value=750 unit=kPa
